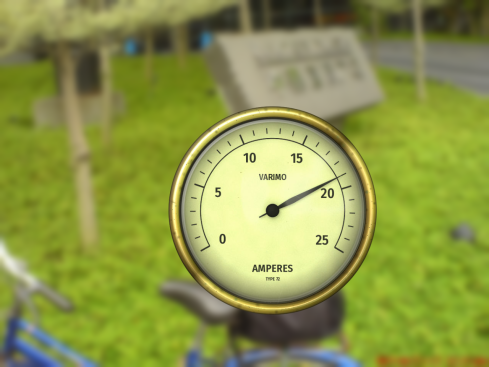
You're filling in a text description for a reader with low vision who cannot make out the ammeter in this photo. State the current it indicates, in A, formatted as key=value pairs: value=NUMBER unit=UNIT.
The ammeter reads value=19 unit=A
